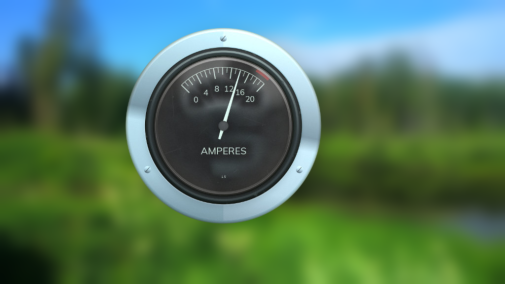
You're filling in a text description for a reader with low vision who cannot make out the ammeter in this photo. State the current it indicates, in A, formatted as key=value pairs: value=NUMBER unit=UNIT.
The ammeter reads value=14 unit=A
